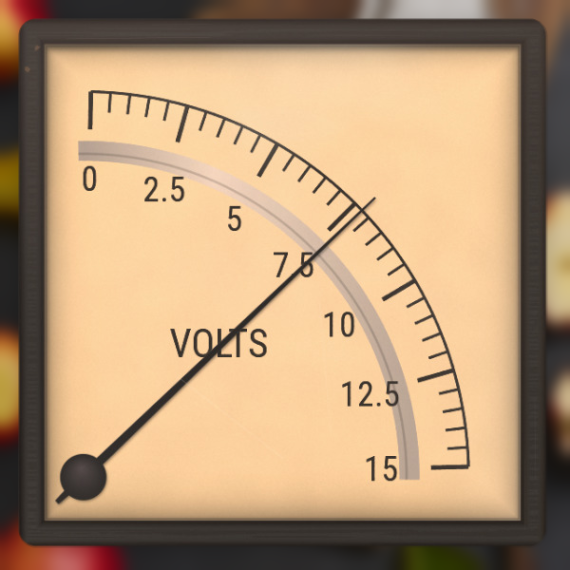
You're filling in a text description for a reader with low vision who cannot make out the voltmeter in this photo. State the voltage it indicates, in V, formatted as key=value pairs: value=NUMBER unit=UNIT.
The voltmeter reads value=7.75 unit=V
